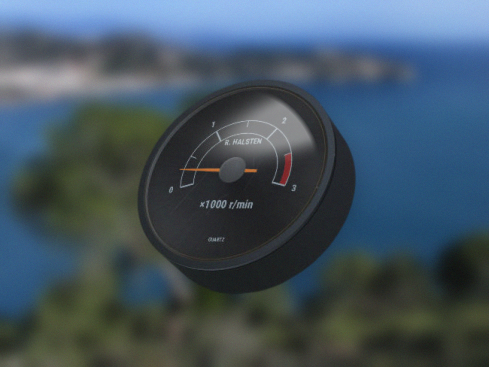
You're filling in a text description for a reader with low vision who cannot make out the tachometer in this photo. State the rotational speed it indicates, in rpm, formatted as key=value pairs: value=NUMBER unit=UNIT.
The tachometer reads value=250 unit=rpm
